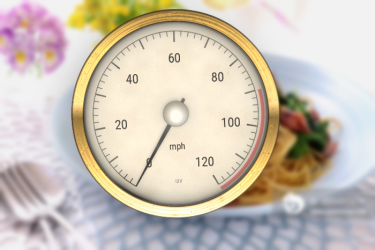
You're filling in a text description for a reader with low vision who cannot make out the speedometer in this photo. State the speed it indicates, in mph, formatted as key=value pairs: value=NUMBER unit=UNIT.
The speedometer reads value=0 unit=mph
